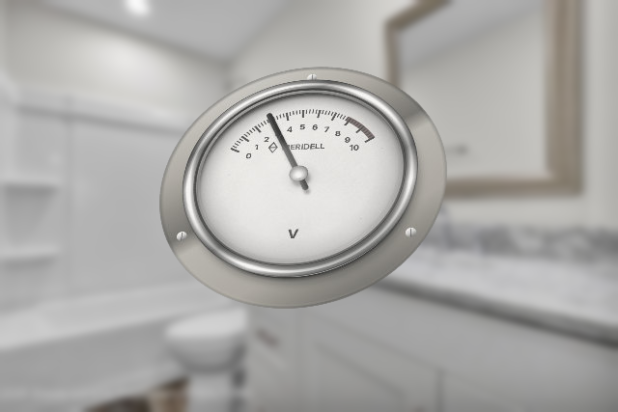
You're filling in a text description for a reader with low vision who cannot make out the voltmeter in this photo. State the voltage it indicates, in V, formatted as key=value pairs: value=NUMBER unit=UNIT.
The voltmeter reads value=3 unit=V
